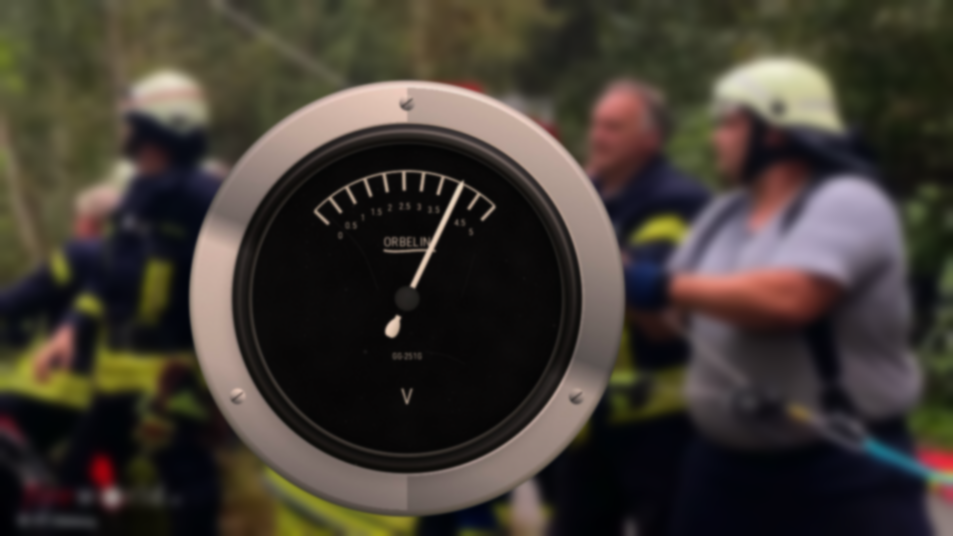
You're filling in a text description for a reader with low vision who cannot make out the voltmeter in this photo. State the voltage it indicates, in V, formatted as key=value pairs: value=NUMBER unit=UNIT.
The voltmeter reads value=4 unit=V
